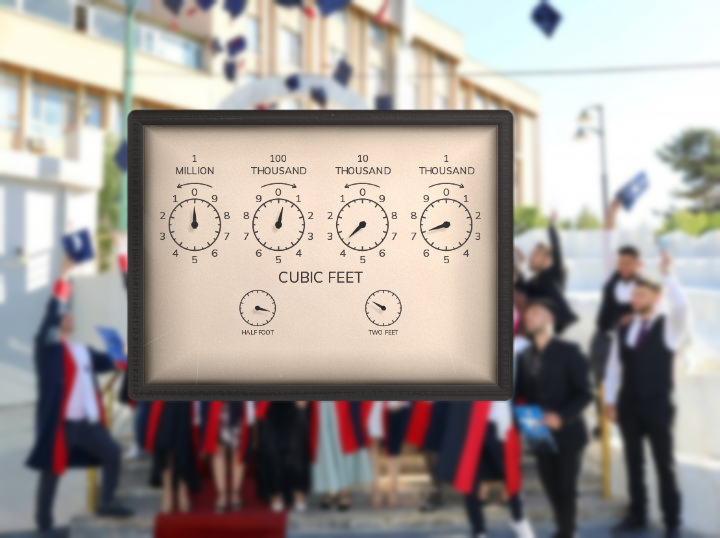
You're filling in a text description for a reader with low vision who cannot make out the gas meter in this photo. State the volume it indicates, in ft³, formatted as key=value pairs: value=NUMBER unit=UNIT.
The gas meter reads value=3700 unit=ft³
